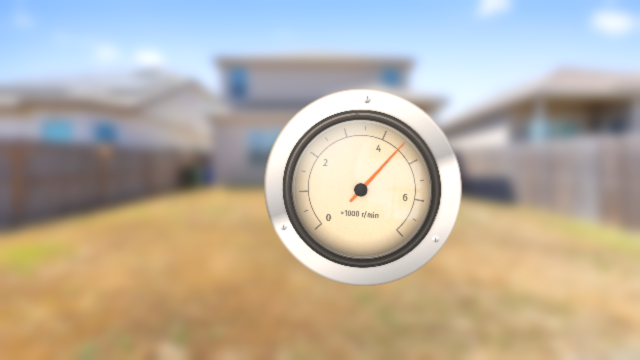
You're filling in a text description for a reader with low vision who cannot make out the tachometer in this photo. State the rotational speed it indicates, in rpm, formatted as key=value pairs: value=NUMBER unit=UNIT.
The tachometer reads value=4500 unit=rpm
